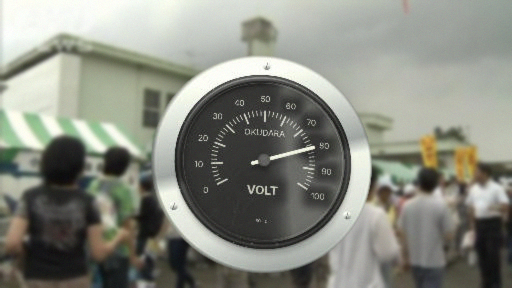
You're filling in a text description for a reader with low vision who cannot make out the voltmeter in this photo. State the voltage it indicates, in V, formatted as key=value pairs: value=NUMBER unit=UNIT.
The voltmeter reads value=80 unit=V
